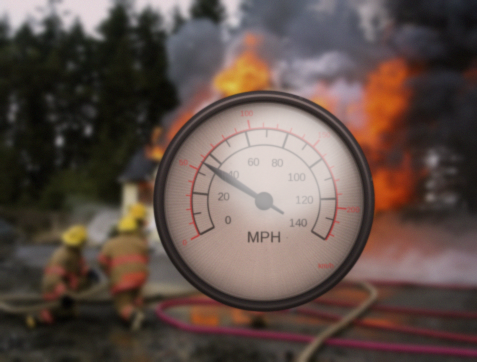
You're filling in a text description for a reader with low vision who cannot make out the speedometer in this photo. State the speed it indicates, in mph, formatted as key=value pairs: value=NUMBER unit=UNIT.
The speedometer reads value=35 unit=mph
